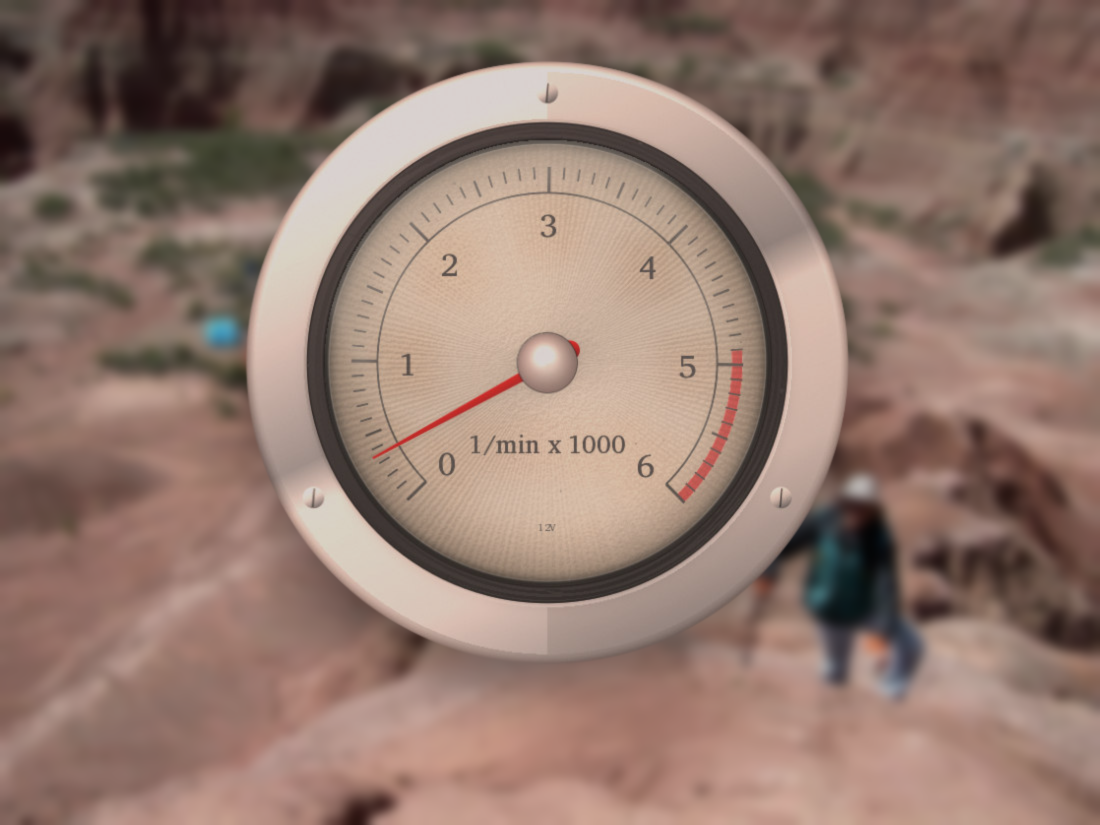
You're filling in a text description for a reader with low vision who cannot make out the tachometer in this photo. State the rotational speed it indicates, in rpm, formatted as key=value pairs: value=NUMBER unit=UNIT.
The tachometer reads value=350 unit=rpm
